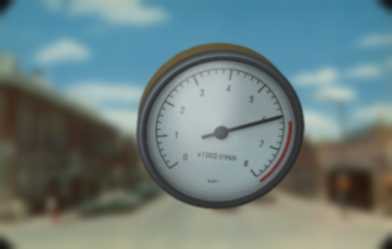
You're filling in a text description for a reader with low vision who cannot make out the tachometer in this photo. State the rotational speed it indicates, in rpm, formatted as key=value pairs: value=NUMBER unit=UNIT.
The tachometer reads value=6000 unit=rpm
